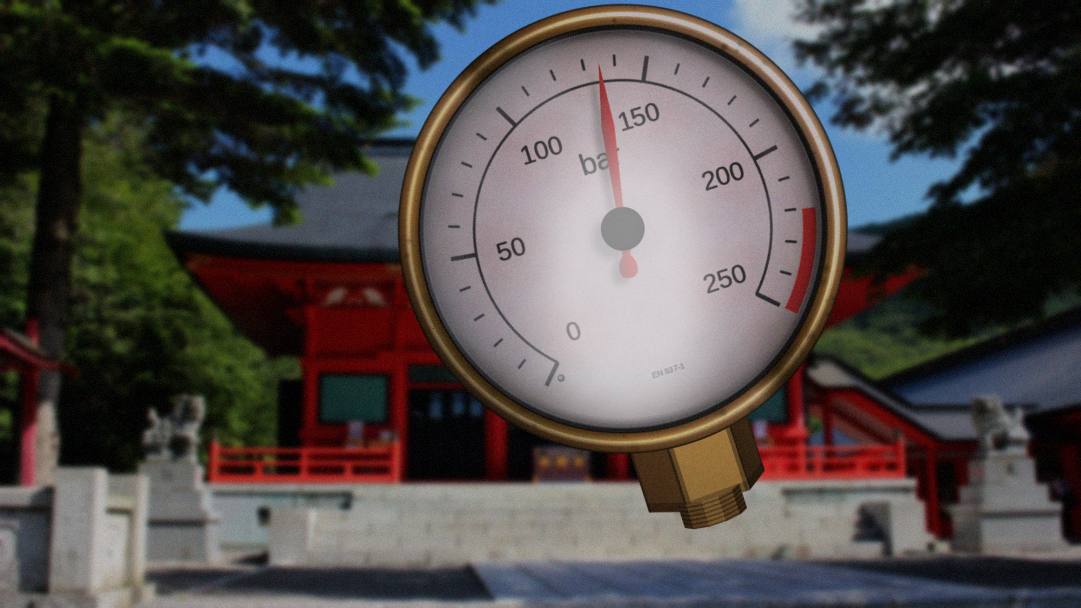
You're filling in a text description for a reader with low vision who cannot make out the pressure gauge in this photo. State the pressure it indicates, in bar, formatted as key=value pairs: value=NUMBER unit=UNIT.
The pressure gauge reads value=135 unit=bar
